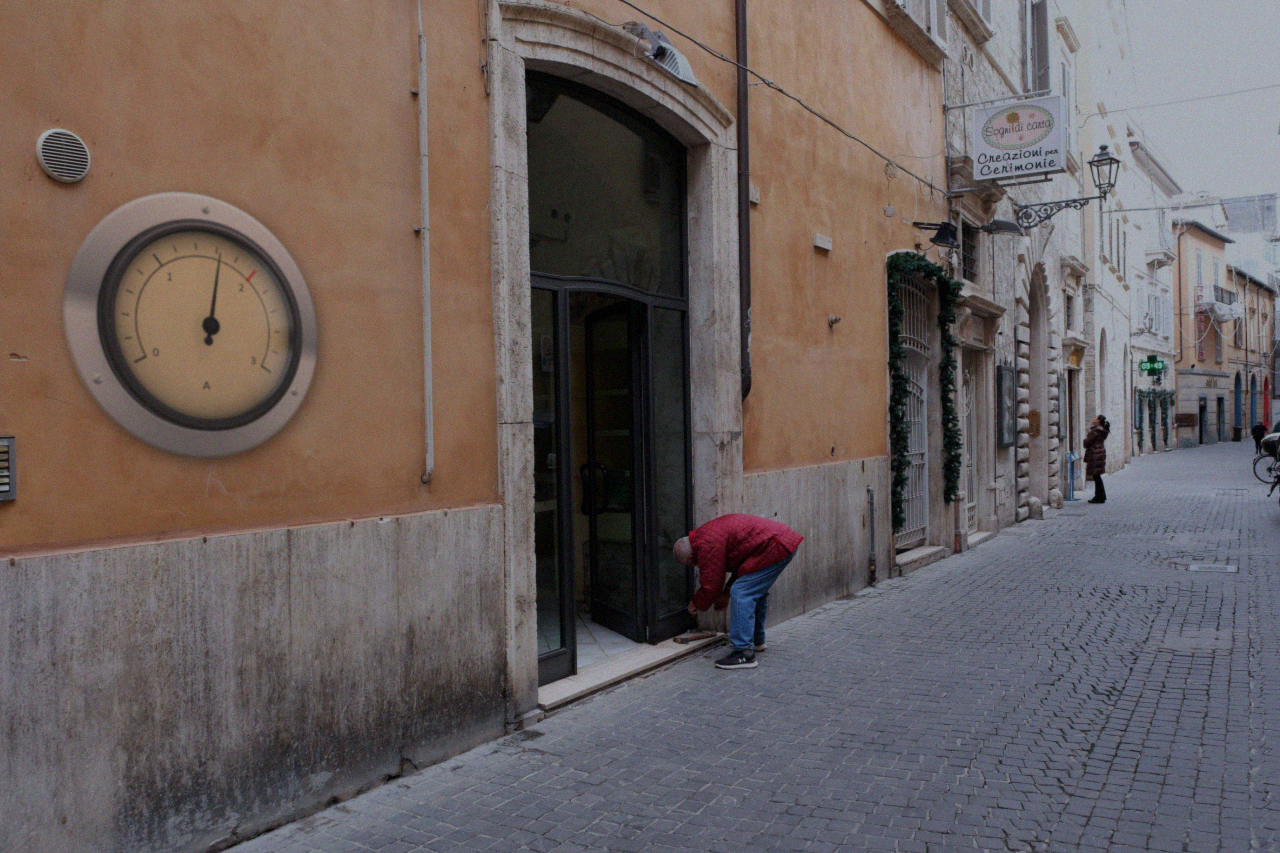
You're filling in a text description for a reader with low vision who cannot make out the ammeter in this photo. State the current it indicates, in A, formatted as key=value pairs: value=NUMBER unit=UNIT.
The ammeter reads value=1.6 unit=A
